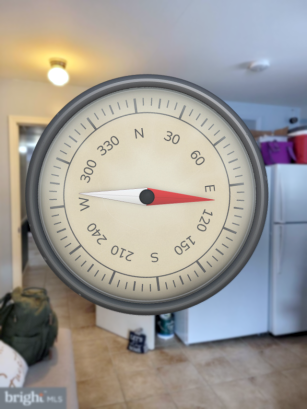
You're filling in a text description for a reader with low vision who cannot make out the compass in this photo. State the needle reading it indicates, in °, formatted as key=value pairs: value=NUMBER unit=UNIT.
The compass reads value=100 unit=°
